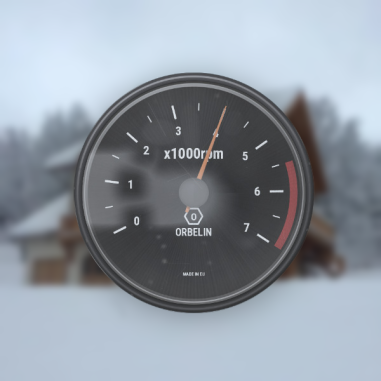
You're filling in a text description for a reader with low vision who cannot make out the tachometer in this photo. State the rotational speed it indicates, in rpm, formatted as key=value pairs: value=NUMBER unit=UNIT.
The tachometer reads value=4000 unit=rpm
